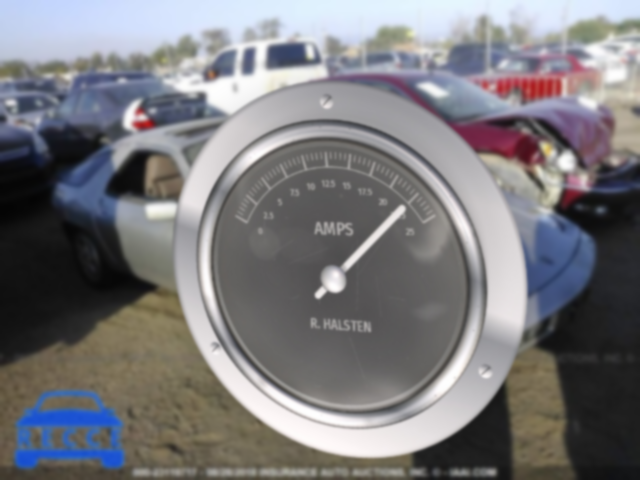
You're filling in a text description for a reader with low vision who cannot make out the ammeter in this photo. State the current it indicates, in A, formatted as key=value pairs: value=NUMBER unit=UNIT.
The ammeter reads value=22.5 unit=A
